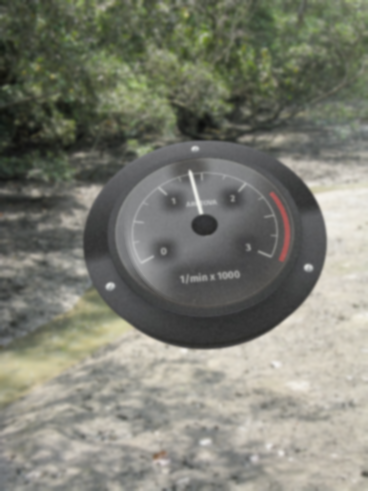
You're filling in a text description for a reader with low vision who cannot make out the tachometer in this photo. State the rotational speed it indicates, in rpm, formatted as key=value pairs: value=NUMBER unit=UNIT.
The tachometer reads value=1375 unit=rpm
